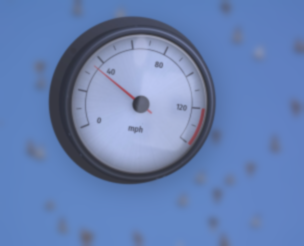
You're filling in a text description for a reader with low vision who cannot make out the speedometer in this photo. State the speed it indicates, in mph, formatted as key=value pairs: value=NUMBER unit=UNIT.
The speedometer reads value=35 unit=mph
